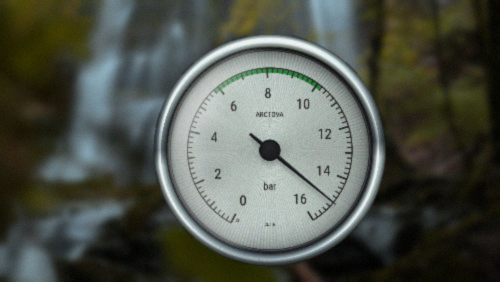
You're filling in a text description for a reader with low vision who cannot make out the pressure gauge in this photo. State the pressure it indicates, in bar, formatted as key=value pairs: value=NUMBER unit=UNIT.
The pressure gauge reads value=15 unit=bar
